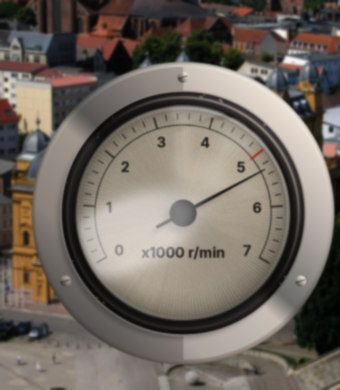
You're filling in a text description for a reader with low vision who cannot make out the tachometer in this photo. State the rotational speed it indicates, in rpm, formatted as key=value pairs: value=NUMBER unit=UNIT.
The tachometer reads value=5300 unit=rpm
